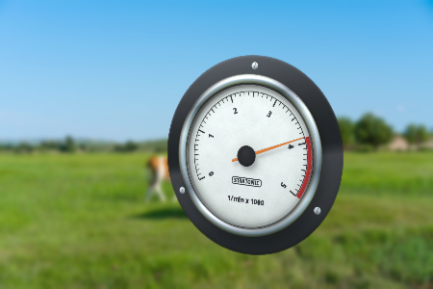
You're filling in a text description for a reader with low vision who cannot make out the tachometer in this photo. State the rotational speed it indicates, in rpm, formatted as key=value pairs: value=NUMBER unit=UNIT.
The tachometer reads value=3900 unit=rpm
